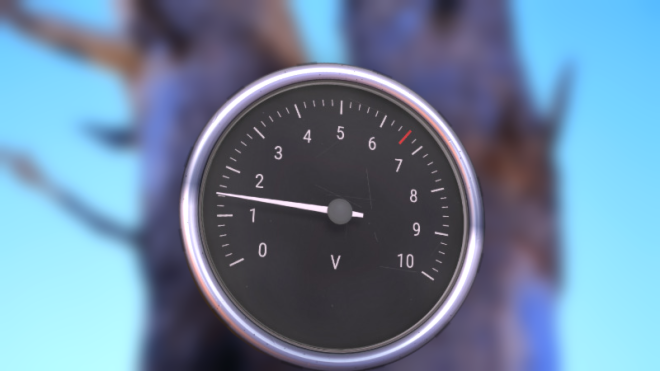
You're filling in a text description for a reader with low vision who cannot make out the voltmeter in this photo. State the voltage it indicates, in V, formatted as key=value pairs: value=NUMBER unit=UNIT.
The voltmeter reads value=1.4 unit=V
